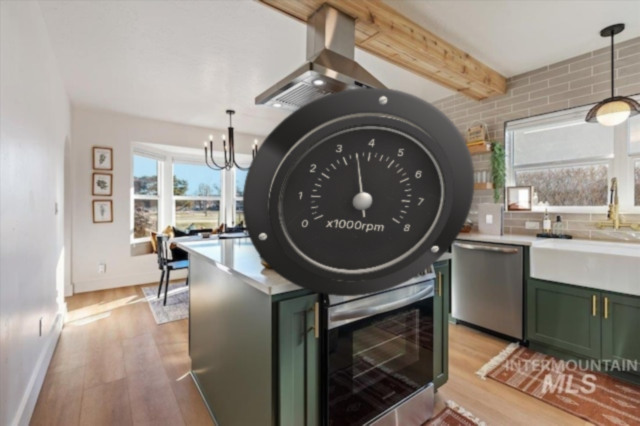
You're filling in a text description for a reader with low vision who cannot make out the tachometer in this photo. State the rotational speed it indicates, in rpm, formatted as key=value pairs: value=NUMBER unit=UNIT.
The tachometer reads value=3500 unit=rpm
